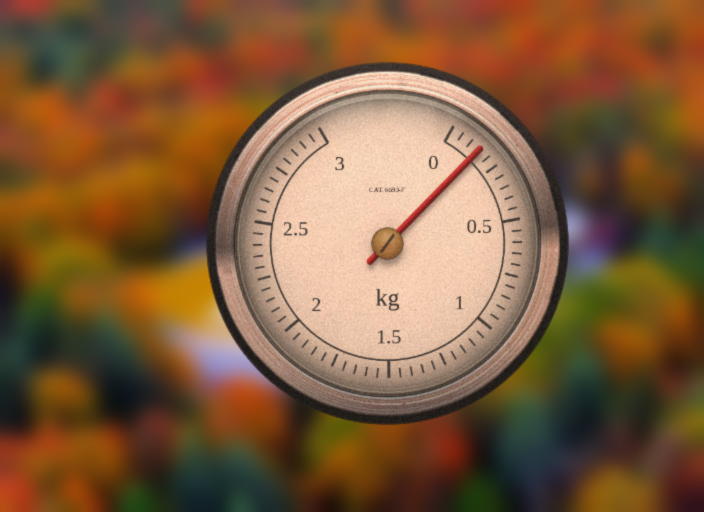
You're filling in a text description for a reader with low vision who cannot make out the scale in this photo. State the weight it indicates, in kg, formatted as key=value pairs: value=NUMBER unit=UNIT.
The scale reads value=0.15 unit=kg
